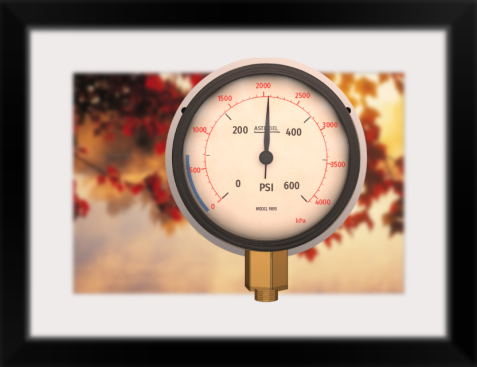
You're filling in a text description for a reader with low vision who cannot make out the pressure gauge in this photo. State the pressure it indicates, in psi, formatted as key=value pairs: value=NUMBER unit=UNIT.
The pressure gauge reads value=300 unit=psi
